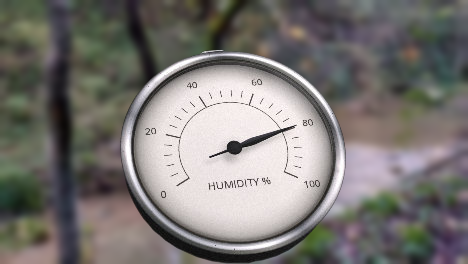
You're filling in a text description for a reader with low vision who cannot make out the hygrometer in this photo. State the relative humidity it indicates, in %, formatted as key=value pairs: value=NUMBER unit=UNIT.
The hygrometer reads value=80 unit=%
